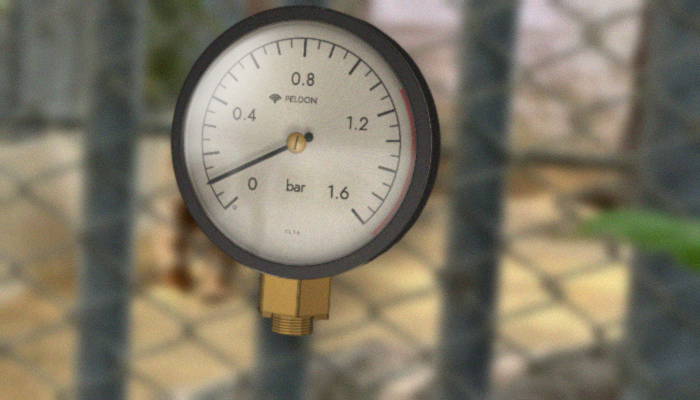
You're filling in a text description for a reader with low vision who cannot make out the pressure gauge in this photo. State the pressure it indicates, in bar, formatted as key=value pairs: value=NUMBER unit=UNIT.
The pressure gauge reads value=0.1 unit=bar
